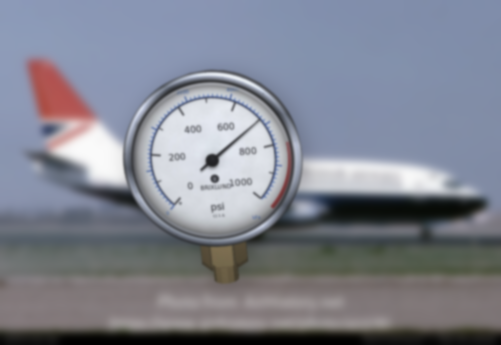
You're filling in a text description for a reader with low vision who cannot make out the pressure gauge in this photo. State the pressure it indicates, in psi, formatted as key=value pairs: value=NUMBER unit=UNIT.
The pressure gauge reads value=700 unit=psi
